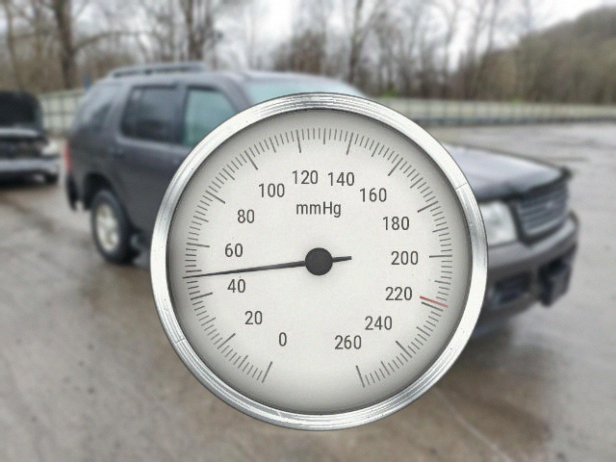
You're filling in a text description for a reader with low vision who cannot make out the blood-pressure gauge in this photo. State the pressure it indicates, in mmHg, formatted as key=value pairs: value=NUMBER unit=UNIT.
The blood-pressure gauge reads value=48 unit=mmHg
